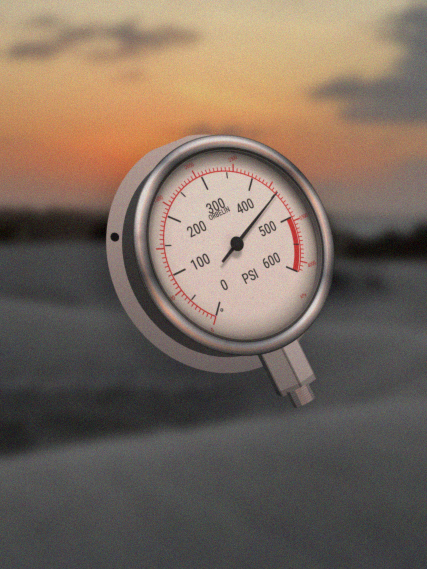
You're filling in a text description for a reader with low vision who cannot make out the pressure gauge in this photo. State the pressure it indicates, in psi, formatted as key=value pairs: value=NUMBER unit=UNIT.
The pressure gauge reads value=450 unit=psi
